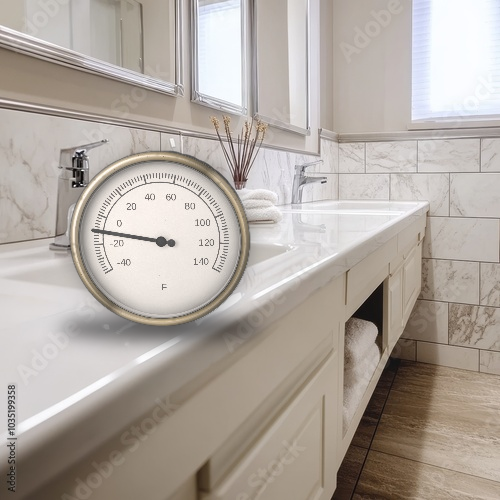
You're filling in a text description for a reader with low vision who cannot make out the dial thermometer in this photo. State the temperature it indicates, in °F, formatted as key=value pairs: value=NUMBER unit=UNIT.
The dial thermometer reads value=-10 unit=°F
